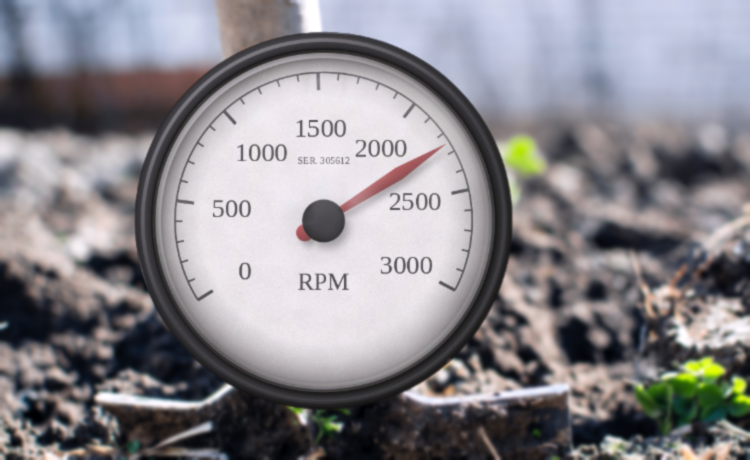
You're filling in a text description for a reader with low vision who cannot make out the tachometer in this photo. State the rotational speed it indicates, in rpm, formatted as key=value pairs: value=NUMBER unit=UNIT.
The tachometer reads value=2250 unit=rpm
